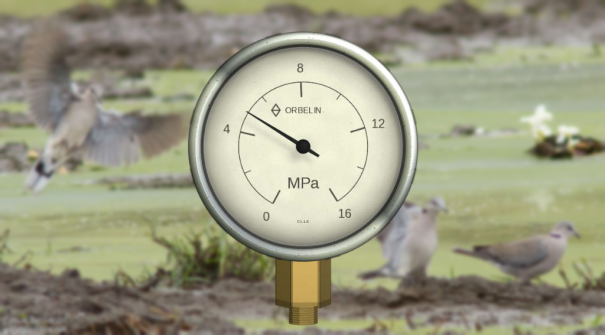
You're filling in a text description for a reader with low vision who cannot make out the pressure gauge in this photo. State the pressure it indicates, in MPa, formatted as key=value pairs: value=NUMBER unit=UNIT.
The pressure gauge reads value=5 unit=MPa
